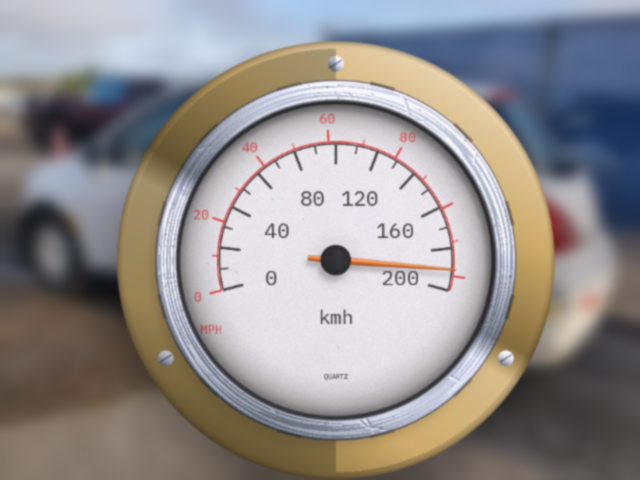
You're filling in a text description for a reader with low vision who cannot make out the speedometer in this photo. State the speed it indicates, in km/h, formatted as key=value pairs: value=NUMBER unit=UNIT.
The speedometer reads value=190 unit=km/h
